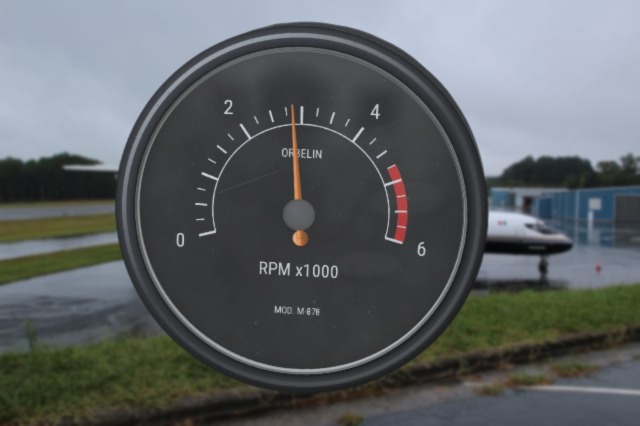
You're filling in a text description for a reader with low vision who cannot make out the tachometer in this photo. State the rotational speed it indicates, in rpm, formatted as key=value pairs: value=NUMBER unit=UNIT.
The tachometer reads value=2875 unit=rpm
